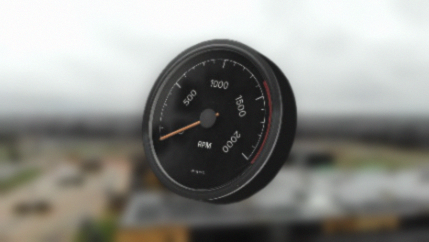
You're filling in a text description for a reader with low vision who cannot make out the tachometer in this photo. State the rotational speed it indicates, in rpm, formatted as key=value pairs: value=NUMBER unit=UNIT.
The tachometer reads value=0 unit=rpm
